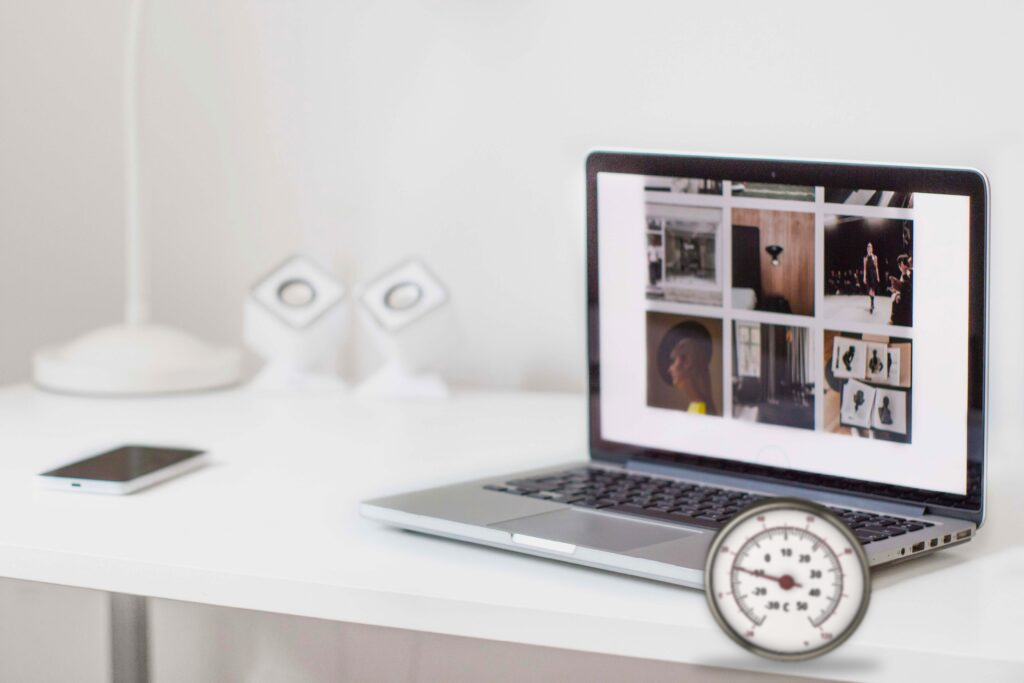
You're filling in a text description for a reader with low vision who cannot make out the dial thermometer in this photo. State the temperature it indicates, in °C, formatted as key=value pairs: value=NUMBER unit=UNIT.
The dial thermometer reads value=-10 unit=°C
